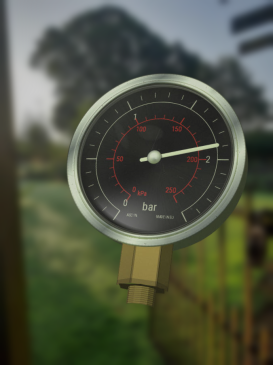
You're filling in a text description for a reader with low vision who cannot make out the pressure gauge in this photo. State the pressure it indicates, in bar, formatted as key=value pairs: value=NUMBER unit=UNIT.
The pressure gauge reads value=1.9 unit=bar
